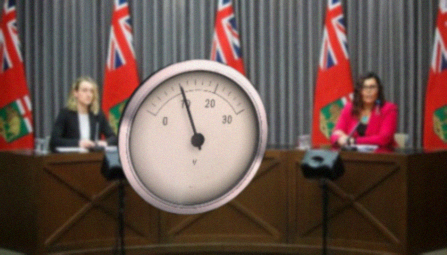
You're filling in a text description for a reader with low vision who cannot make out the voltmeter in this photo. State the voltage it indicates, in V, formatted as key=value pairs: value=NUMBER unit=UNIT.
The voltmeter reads value=10 unit=V
